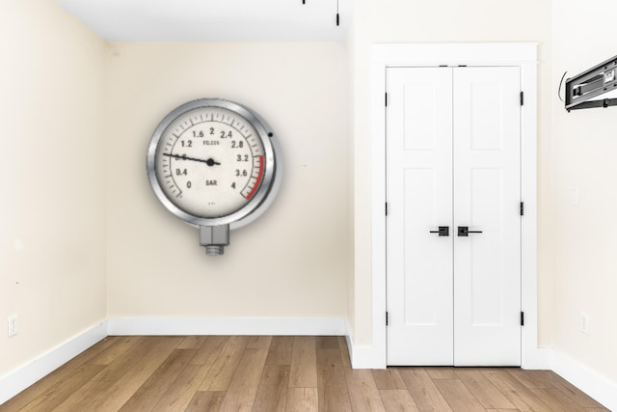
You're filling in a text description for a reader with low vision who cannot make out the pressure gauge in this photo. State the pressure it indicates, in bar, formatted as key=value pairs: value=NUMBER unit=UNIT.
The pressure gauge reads value=0.8 unit=bar
